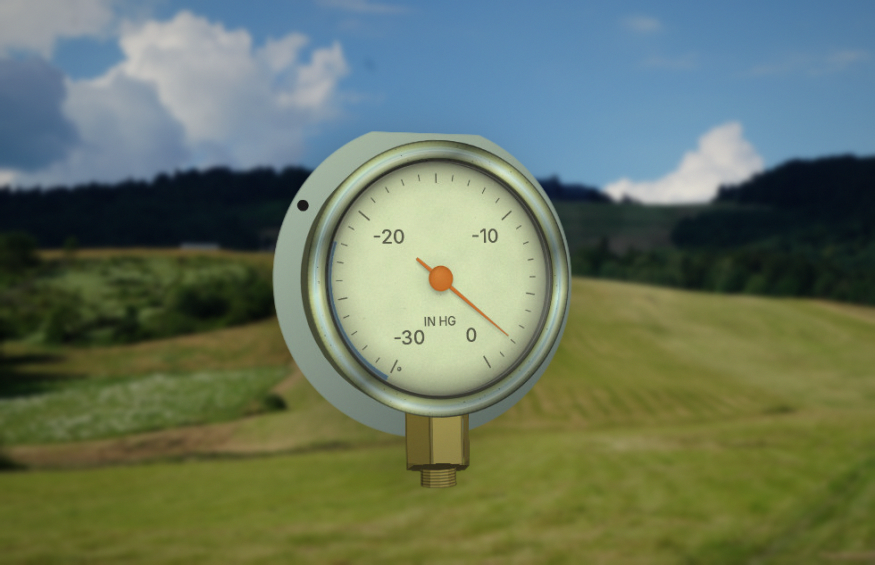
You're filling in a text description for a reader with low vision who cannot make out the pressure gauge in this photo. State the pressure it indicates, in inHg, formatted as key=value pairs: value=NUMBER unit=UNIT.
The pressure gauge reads value=-2 unit=inHg
